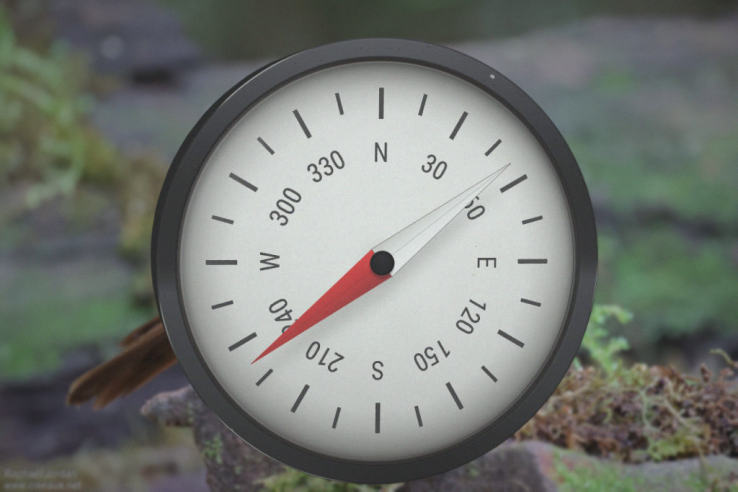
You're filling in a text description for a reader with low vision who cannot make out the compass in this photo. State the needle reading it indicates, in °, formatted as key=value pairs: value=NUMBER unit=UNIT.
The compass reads value=232.5 unit=°
